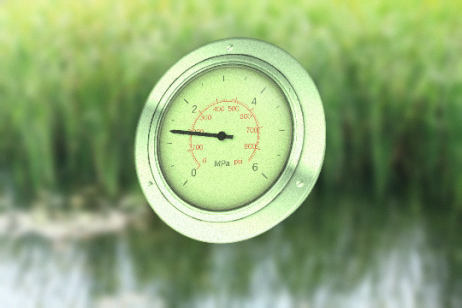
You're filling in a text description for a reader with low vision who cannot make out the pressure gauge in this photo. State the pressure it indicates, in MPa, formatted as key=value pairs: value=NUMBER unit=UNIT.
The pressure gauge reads value=1.25 unit=MPa
